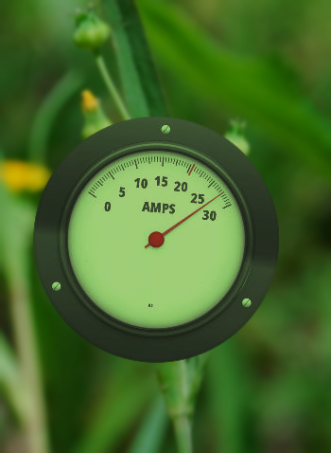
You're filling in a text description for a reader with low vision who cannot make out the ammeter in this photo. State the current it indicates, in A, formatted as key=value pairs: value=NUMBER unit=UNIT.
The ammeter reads value=27.5 unit=A
